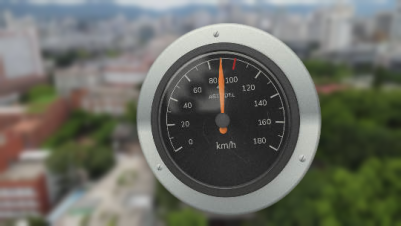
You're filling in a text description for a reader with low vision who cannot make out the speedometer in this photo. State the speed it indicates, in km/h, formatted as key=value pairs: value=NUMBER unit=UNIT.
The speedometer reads value=90 unit=km/h
